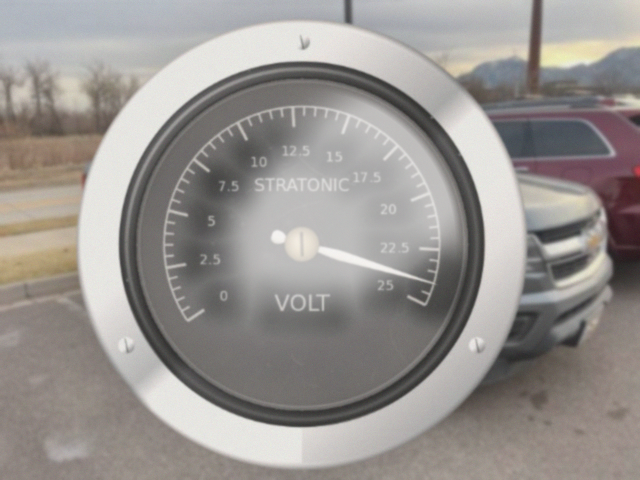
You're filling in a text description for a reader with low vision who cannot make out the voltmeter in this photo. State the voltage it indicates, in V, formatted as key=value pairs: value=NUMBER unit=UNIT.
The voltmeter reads value=24 unit=V
